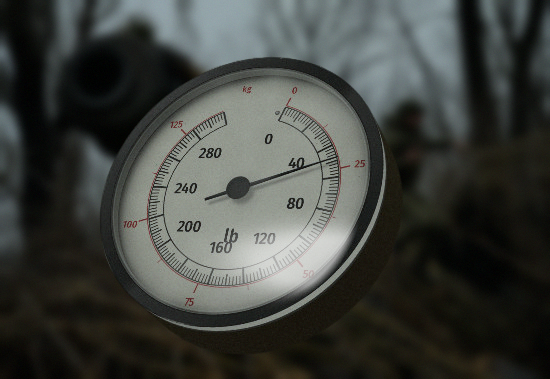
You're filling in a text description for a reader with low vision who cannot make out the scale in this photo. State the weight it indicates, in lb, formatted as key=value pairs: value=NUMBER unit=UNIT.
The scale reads value=50 unit=lb
